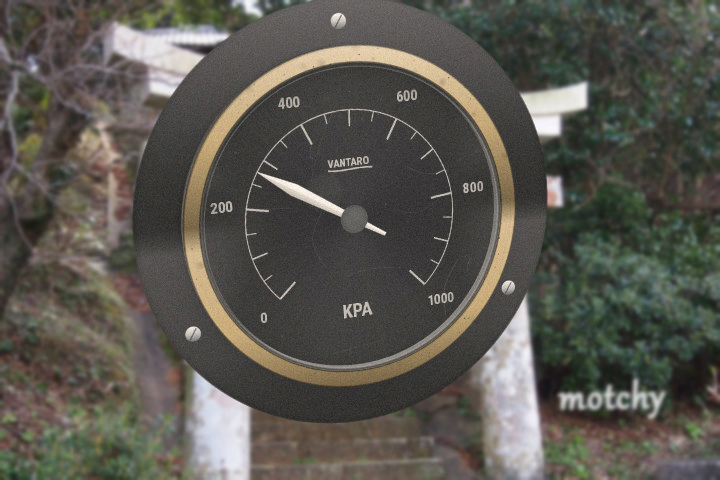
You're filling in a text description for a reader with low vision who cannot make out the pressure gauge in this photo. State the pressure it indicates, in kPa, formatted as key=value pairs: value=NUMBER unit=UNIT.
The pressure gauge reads value=275 unit=kPa
